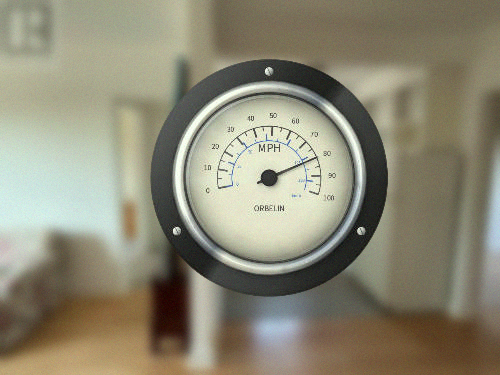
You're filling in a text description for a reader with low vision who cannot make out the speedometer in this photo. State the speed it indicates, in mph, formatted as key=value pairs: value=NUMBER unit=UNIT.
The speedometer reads value=80 unit=mph
